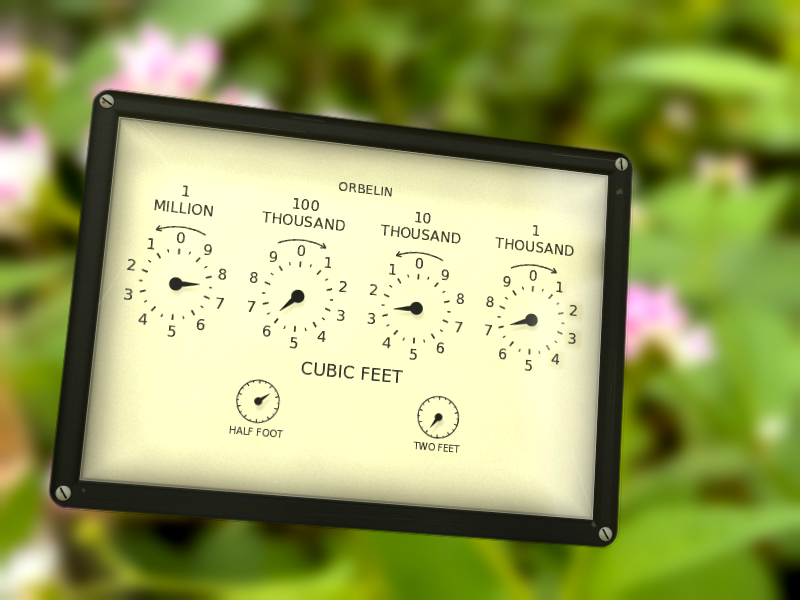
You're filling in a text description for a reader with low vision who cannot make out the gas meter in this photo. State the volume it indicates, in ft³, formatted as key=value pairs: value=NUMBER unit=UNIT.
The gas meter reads value=762700 unit=ft³
